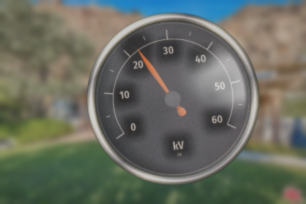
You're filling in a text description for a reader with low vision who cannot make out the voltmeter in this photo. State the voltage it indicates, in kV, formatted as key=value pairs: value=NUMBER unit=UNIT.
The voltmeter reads value=22.5 unit=kV
